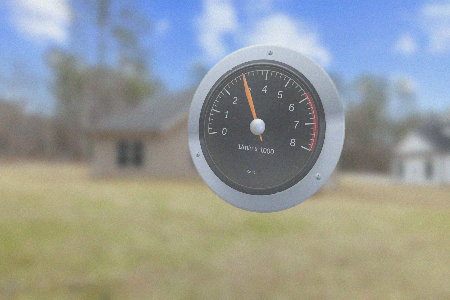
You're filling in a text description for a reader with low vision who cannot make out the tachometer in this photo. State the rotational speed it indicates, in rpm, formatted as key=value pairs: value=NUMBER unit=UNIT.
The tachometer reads value=3000 unit=rpm
